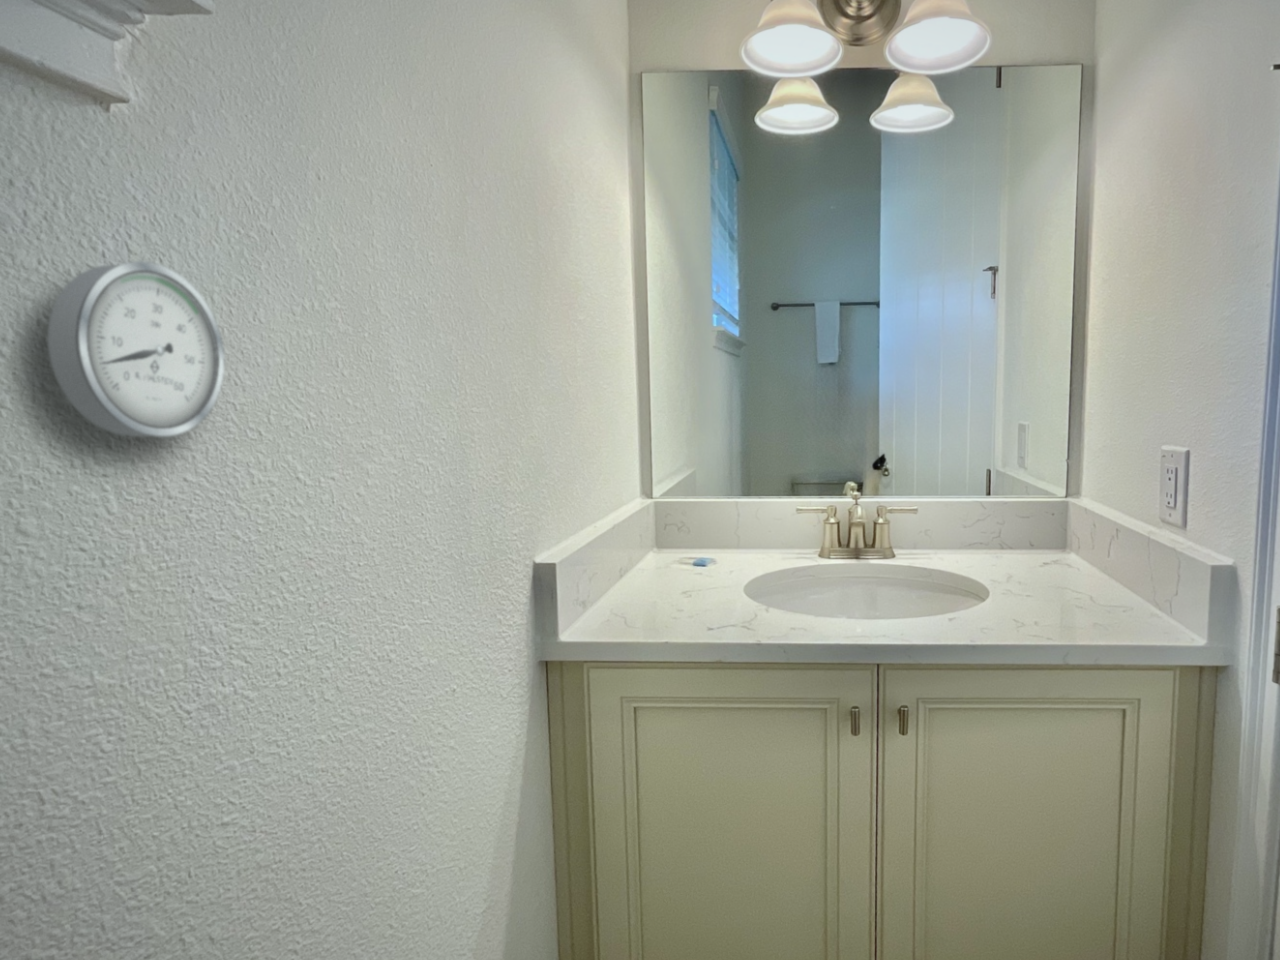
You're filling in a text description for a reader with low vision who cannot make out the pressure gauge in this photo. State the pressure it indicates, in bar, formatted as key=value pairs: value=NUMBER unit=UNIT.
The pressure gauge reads value=5 unit=bar
